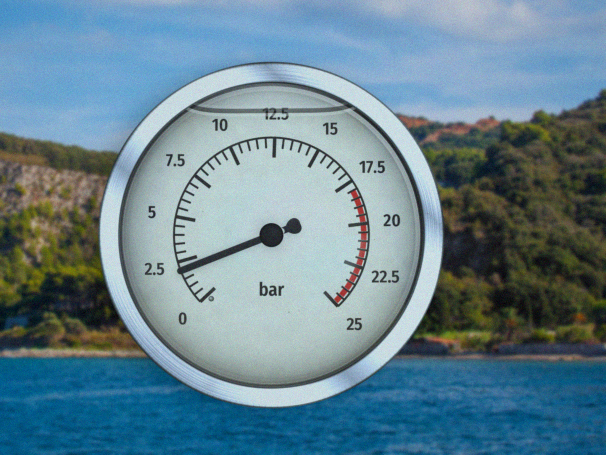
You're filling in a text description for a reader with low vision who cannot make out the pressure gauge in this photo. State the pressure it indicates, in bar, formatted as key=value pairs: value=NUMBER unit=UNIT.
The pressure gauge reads value=2 unit=bar
